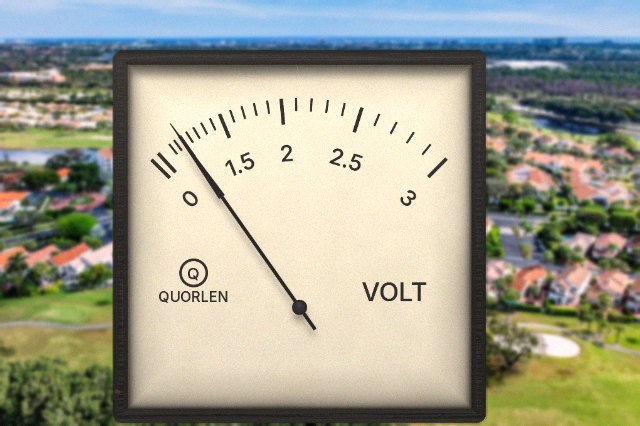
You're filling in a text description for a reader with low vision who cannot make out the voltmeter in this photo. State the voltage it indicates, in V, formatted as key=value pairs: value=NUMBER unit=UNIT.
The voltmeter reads value=1 unit=V
